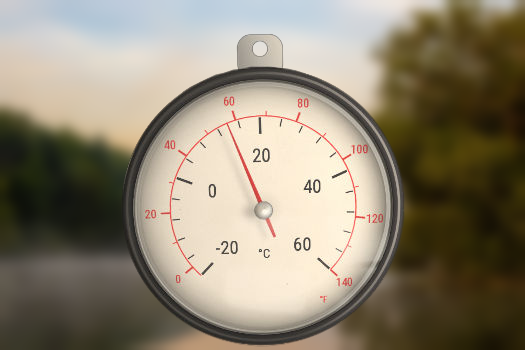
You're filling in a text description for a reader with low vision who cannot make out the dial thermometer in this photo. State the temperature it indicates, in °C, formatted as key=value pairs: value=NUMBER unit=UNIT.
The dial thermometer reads value=14 unit=°C
